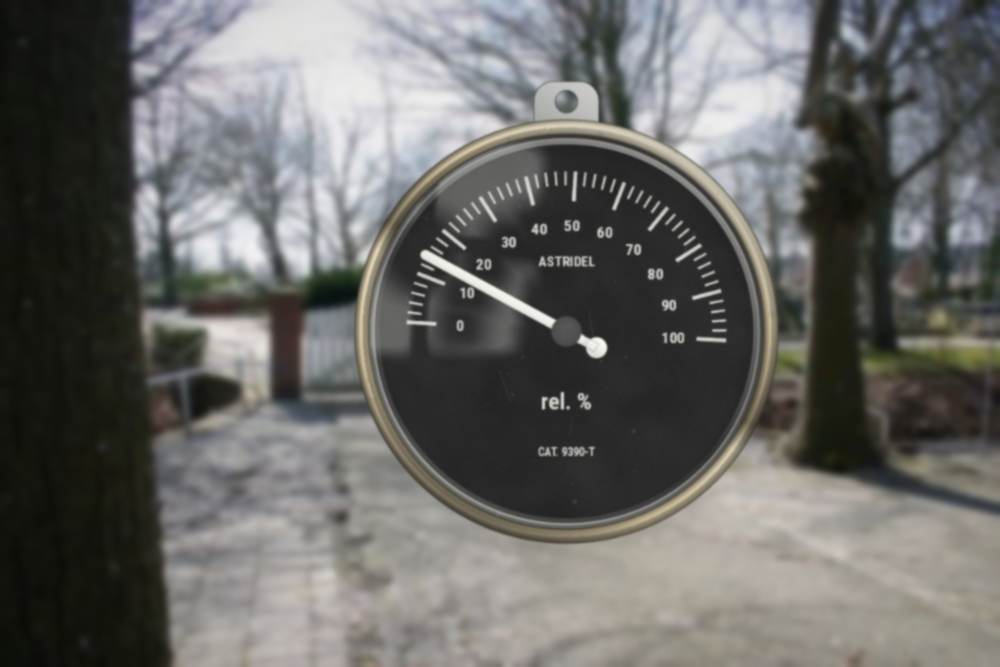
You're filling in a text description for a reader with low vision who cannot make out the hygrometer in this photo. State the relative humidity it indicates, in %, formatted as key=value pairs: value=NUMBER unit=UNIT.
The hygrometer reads value=14 unit=%
